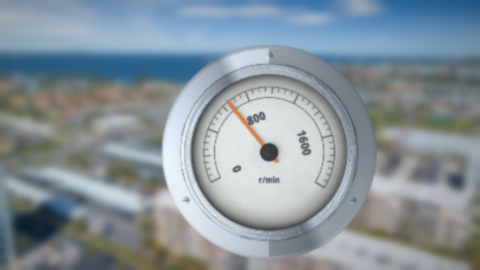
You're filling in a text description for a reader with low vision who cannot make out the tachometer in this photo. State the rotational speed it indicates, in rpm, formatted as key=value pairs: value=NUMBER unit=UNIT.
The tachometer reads value=650 unit=rpm
